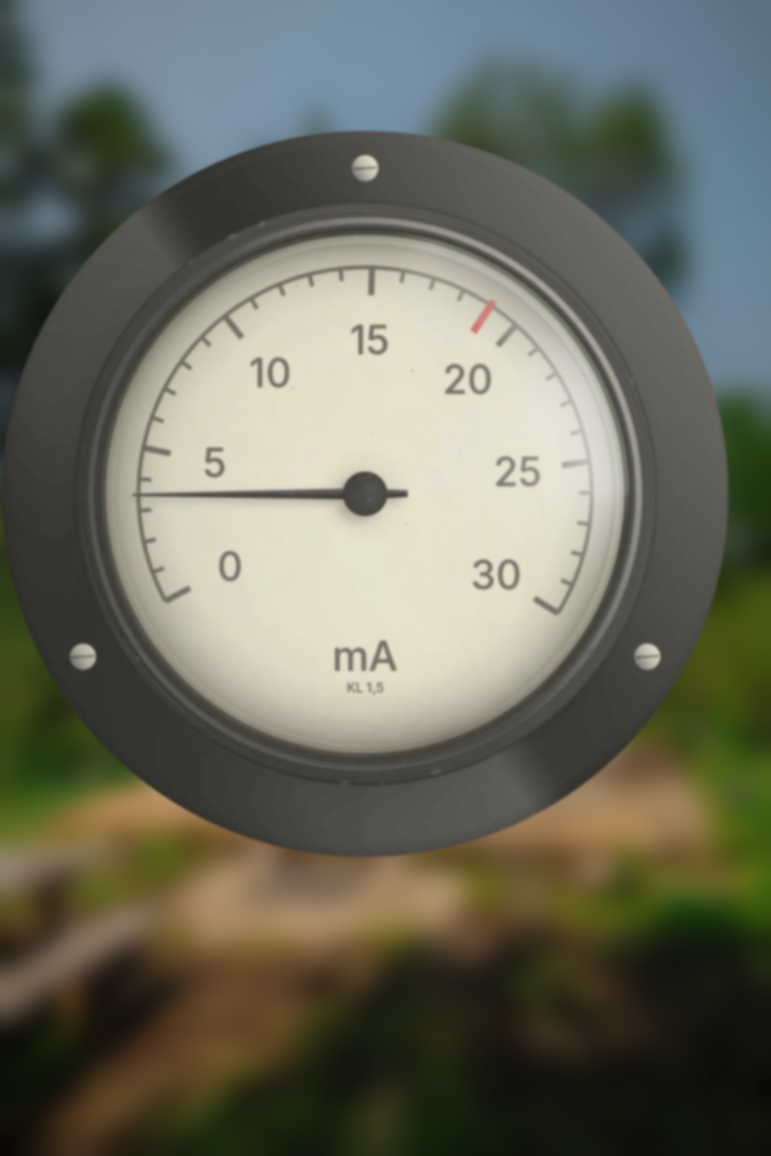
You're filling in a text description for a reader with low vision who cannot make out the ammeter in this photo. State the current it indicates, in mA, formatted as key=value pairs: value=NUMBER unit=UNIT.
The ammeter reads value=3.5 unit=mA
